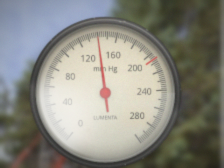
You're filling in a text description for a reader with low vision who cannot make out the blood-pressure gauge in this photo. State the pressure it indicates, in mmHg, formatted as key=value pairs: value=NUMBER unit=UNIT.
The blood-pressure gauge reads value=140 unit=mmHg
